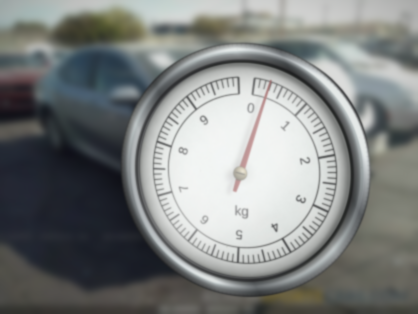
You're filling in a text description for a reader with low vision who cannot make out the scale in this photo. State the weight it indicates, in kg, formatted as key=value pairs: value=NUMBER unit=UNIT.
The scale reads value=0.3 unit=kg
